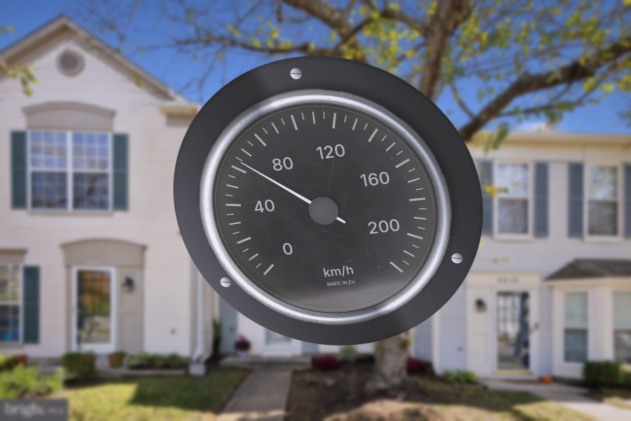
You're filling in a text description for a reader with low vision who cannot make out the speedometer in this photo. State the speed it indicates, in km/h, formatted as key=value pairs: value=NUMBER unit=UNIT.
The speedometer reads value=65 unit=km/h
